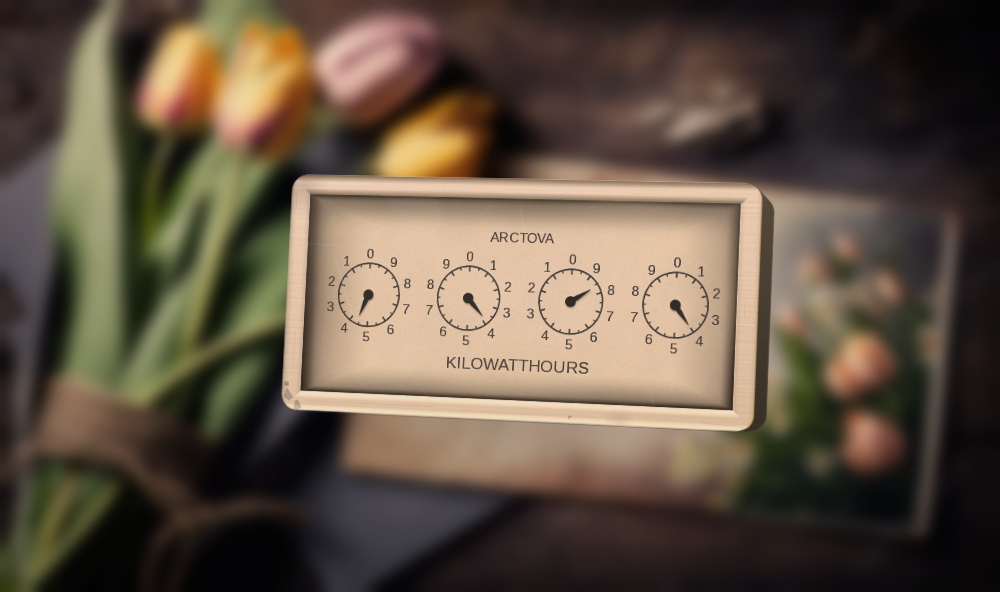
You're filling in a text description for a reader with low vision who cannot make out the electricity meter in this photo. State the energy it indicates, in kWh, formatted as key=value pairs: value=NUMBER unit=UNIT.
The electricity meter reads value=4384 unit=kWh
